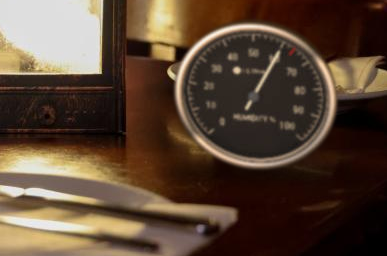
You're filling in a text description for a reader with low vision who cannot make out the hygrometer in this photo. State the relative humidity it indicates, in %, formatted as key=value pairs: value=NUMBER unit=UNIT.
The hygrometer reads value=60 unit=%
